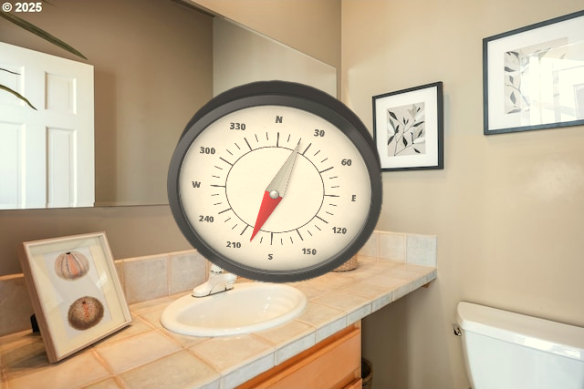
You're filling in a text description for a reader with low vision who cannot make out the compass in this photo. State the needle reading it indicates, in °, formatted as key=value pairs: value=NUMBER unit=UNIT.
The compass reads value=200 unit=°
